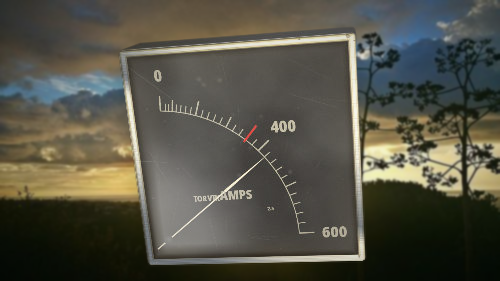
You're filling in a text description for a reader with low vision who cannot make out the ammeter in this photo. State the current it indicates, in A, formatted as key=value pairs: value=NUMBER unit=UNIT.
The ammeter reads value=420 unit=A
